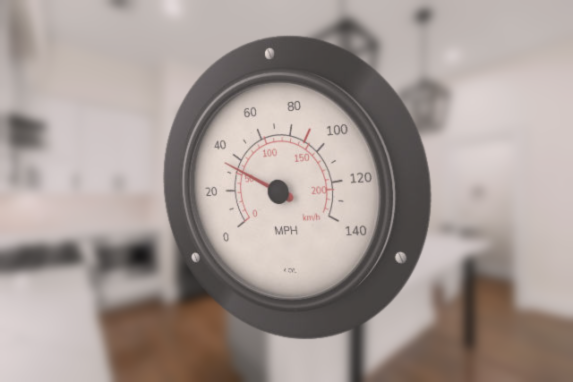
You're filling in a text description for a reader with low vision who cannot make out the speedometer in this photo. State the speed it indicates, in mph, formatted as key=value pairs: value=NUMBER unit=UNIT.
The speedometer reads value=35 unit=mph
